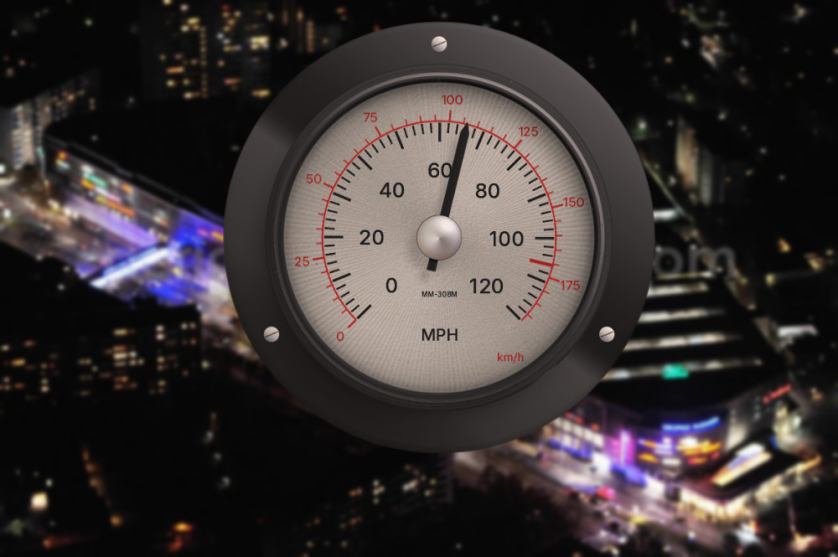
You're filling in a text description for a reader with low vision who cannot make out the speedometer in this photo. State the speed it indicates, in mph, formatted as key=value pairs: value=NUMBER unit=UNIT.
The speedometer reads value=66 unit=mph
